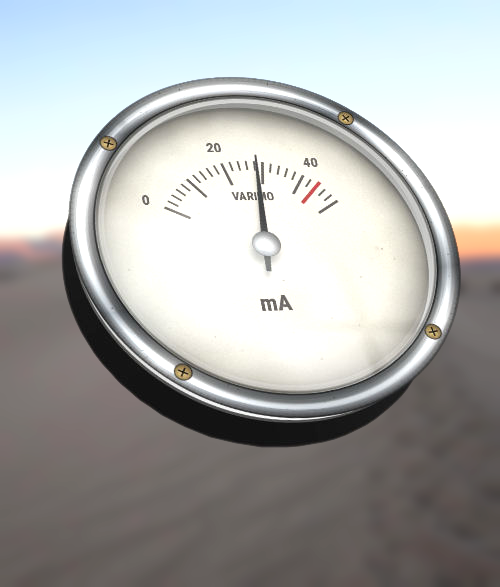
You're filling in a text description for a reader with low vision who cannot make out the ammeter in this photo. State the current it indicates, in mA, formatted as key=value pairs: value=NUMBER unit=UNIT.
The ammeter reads value=28 unit=mA
